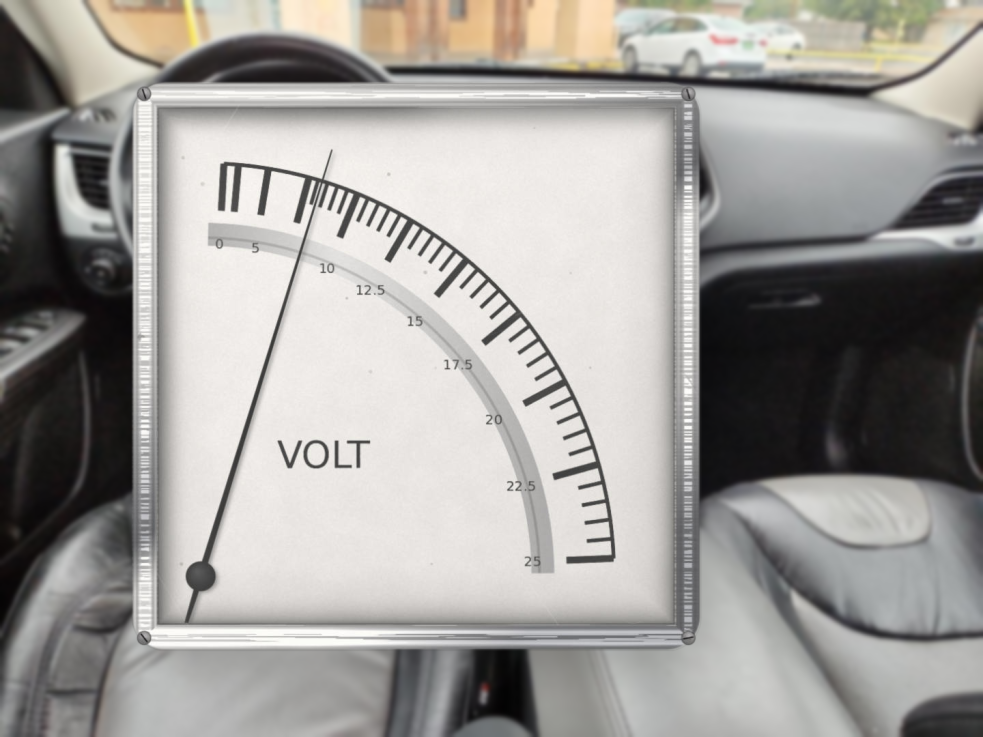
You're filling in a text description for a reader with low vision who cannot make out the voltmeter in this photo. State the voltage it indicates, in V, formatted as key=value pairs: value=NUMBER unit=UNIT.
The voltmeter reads value=8.25 unit=V
